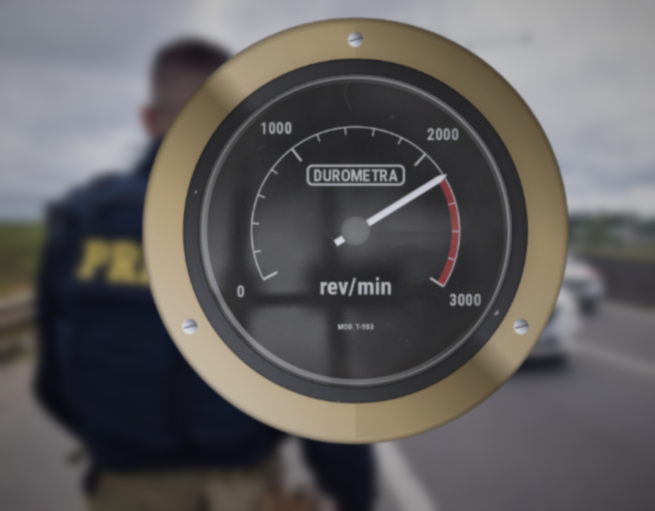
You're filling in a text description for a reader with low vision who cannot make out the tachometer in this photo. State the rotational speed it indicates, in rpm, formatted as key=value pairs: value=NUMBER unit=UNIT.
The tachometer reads value=2200 unit=rpm
